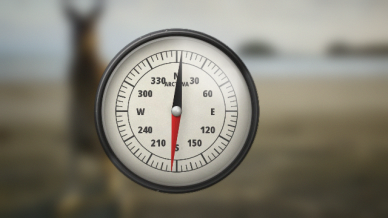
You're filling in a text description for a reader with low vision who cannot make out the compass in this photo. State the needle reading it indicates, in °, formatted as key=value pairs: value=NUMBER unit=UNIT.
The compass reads value=185 unit=°
